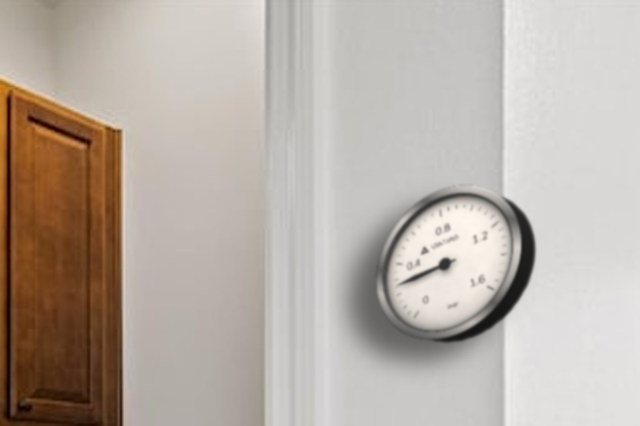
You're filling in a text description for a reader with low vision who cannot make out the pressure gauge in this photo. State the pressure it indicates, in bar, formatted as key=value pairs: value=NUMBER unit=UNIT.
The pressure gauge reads value=0.25 unit=bar
